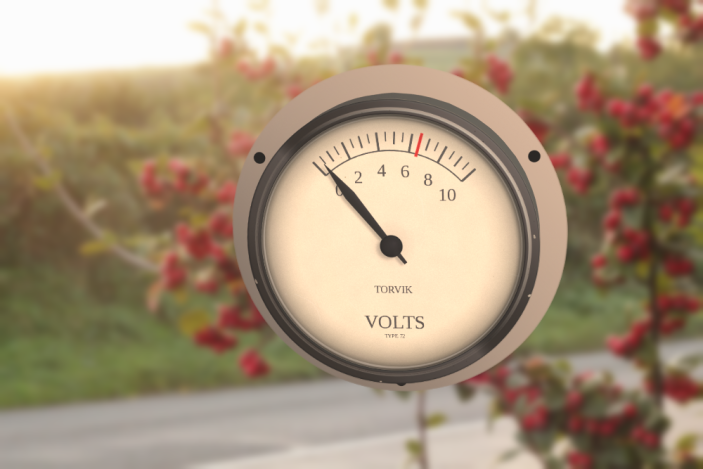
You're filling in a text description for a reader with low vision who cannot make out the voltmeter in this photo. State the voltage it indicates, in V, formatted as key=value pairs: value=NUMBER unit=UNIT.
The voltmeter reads value=0.5 unit=V
